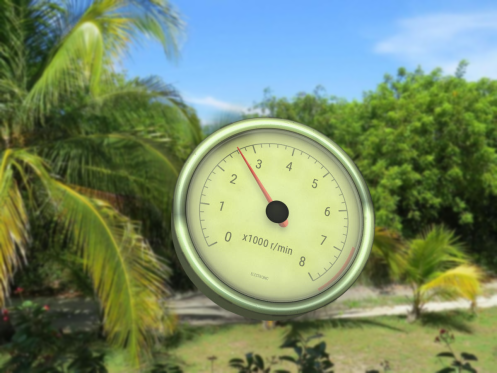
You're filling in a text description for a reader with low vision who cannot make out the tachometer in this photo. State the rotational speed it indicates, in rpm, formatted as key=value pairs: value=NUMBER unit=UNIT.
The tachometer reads value=2600 unit=rpm
